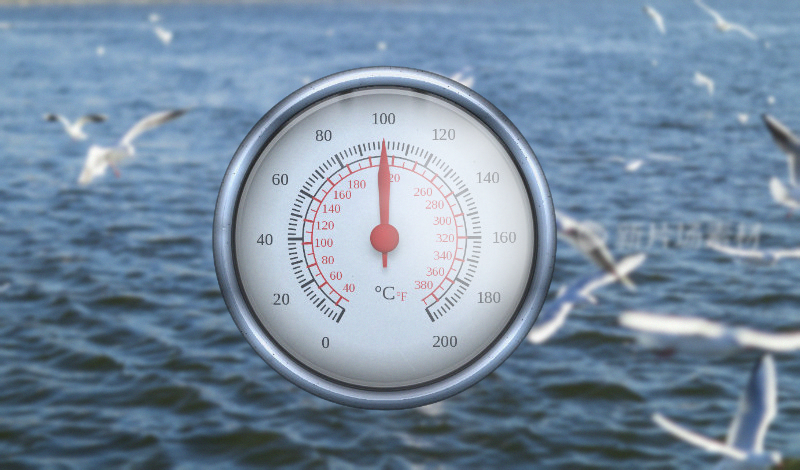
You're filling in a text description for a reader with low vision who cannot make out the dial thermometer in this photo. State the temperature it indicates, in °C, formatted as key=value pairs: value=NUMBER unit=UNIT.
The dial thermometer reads value=100 unit=°C
